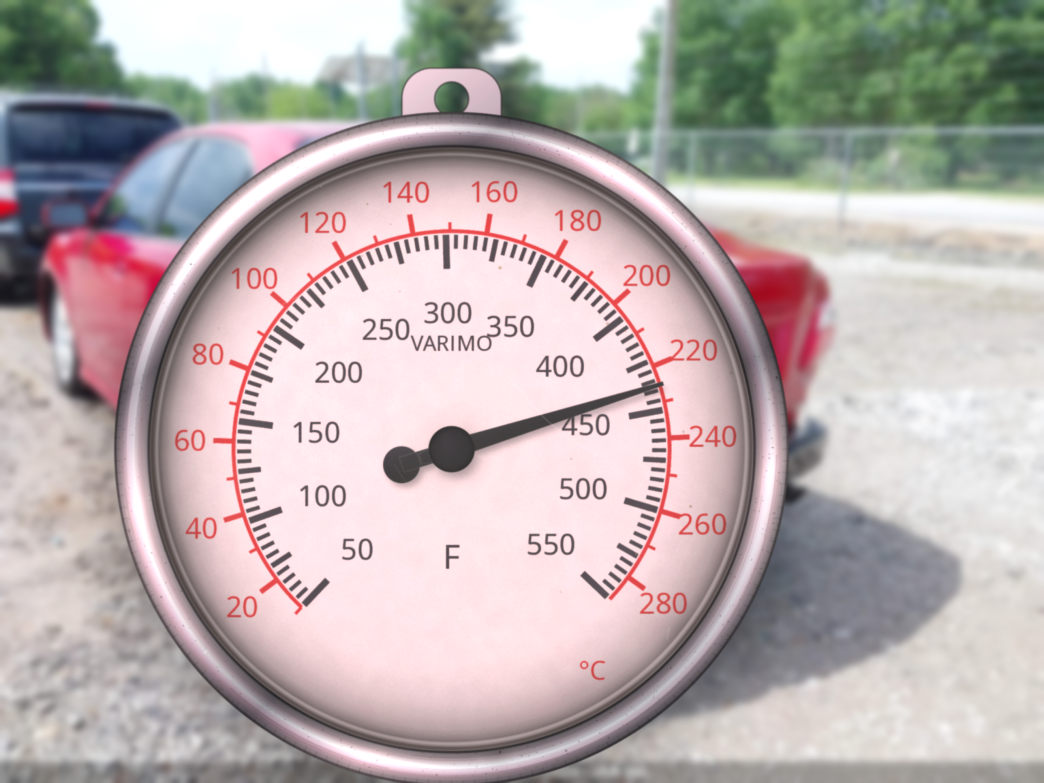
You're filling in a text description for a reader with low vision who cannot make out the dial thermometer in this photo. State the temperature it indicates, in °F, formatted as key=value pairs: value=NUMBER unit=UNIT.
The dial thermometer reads value=437.5 unit=°F
